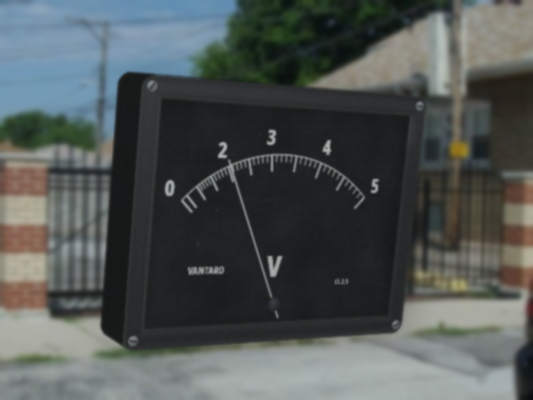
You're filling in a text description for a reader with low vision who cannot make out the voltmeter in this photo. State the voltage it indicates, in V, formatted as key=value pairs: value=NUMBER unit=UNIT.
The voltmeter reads value=2 unit=V
